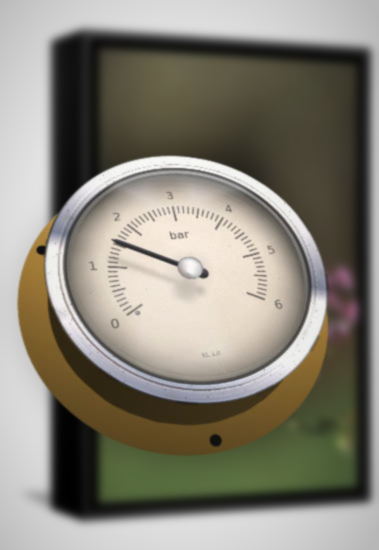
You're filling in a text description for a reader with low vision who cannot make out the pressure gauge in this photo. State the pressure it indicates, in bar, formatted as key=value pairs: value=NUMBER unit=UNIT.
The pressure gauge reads value=1.5 unit=bar
